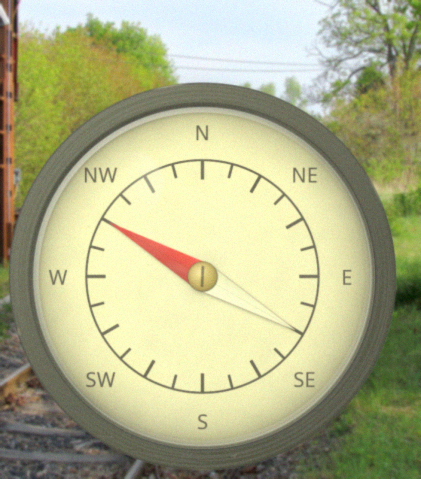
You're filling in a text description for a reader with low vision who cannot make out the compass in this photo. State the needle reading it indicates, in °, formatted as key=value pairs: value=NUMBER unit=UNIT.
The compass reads value=300 unit=°
